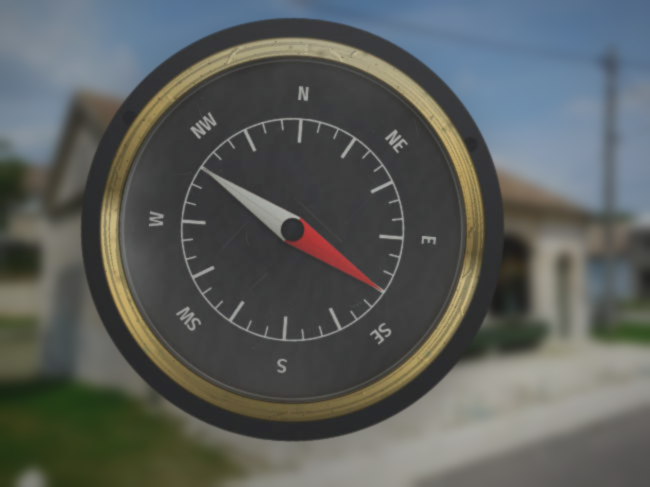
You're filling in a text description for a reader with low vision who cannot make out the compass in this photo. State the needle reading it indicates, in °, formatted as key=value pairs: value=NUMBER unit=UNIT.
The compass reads value=120 unit=°
